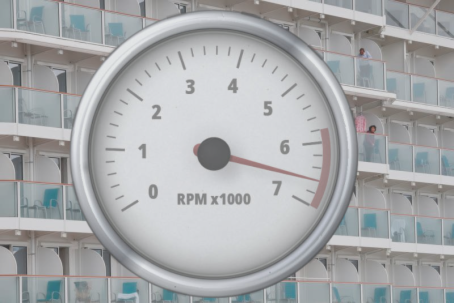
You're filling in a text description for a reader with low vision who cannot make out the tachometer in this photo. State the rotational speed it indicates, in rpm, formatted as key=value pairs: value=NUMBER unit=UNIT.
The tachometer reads value=6600 unit=rpm
